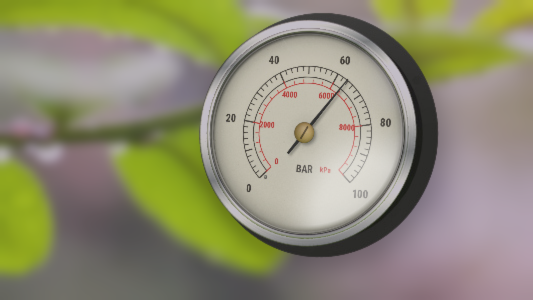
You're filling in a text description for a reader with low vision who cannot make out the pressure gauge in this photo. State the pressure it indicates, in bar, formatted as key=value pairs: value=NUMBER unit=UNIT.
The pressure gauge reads value=64 unit=bar
